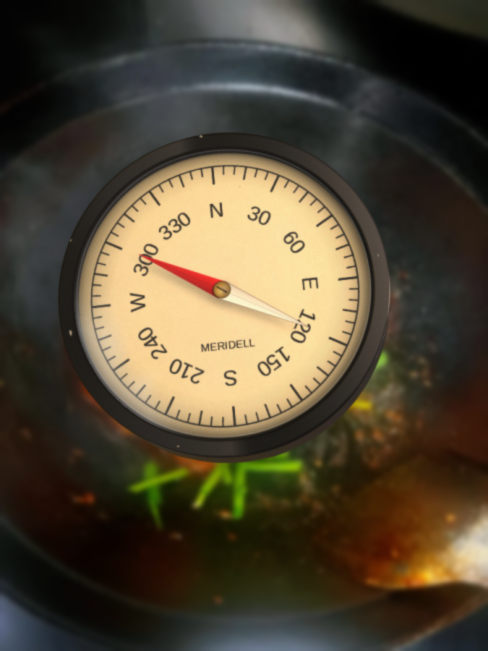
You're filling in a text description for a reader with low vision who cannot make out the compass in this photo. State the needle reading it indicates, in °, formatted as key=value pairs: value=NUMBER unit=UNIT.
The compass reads value=300 unit=°
